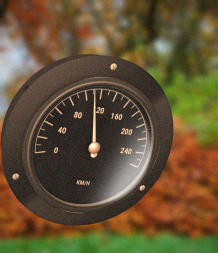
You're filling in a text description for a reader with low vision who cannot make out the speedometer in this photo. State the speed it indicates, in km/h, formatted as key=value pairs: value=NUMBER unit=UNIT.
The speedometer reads value=110 unit=km/h
